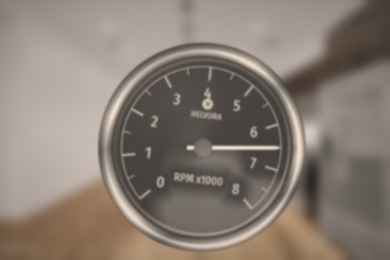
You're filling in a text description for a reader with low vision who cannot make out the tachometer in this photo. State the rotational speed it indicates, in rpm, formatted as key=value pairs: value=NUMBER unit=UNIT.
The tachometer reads value=6500 unit=rpm
